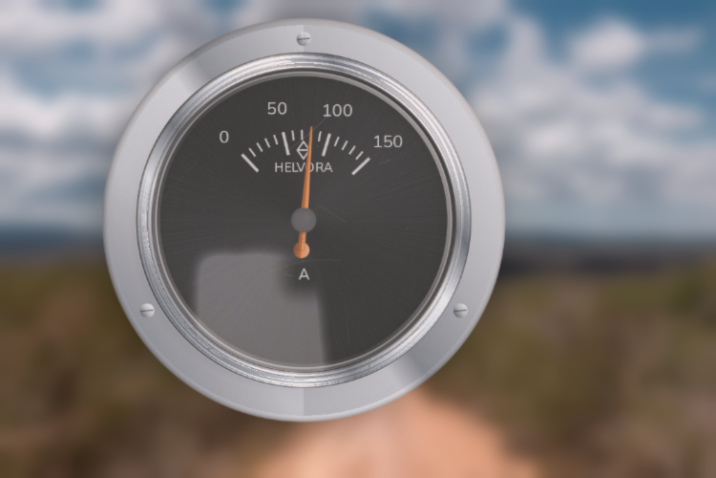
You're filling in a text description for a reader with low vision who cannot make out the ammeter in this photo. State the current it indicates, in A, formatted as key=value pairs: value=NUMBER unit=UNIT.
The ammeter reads value=80 unit=A
